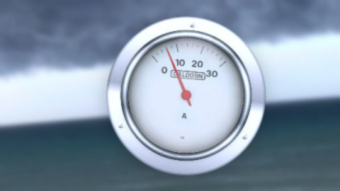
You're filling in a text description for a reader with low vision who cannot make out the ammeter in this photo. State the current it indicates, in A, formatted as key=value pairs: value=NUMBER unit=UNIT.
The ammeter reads value=6 unit=A
